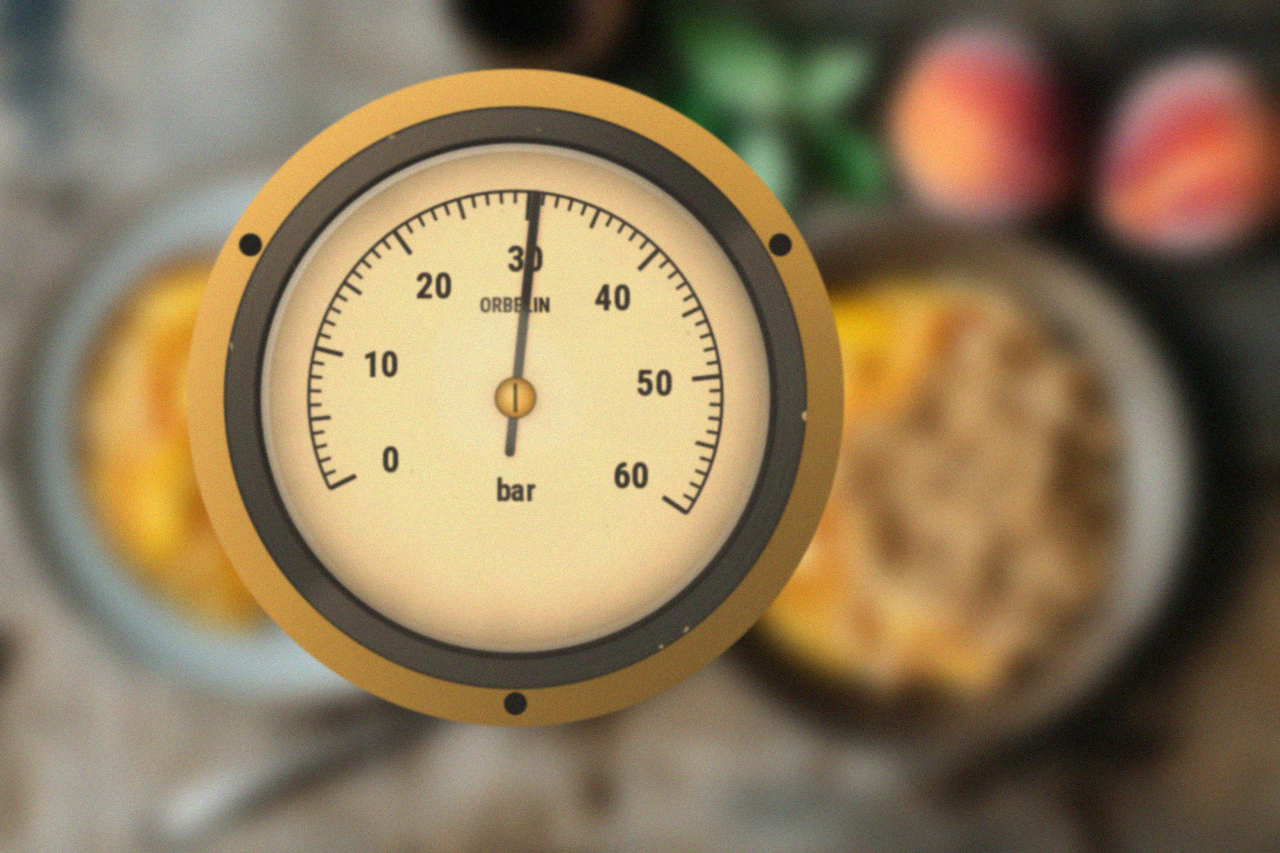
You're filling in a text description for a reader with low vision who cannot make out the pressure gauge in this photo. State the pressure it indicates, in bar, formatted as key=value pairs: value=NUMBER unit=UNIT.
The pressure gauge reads value=30.5 unit=bar
